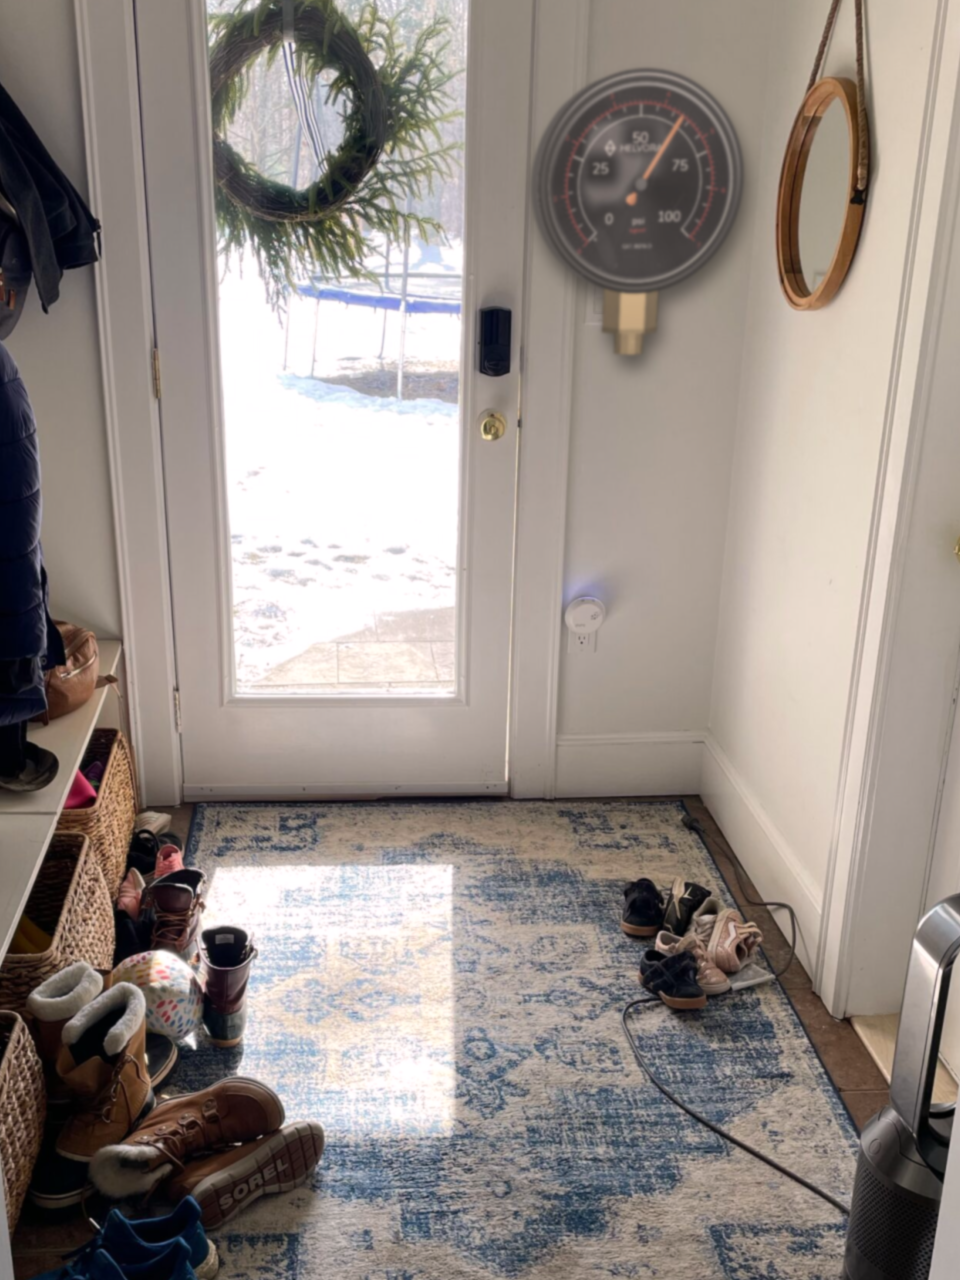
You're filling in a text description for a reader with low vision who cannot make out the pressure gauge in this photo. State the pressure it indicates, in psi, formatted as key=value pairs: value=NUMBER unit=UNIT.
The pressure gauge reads value=62.5 unit=psi
